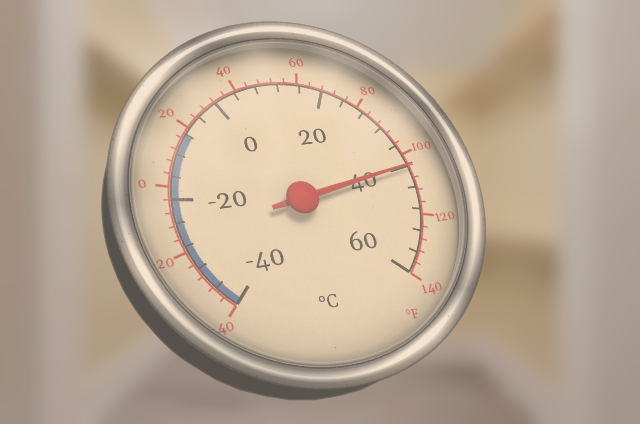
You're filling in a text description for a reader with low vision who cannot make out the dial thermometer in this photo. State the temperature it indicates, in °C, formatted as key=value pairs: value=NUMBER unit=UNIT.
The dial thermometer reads value=40 unit=°C
